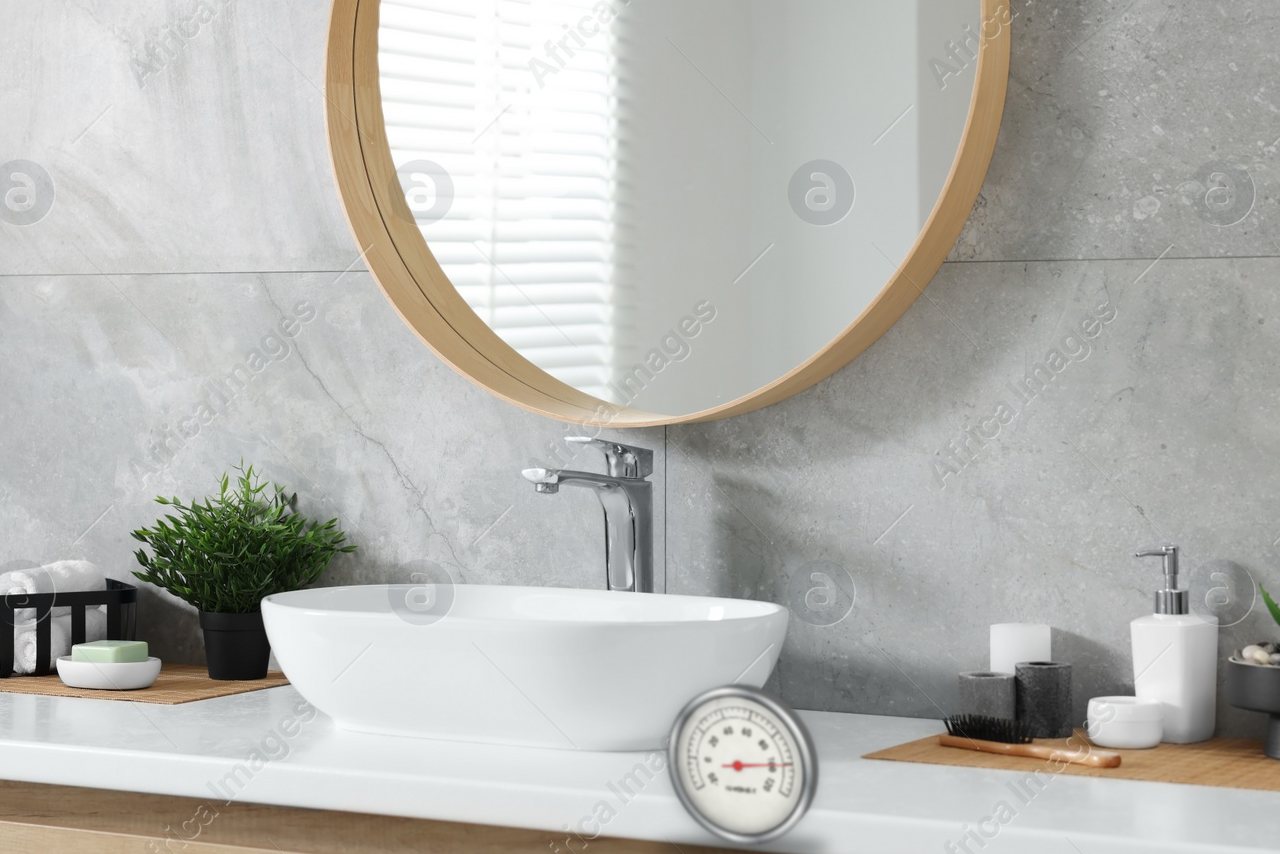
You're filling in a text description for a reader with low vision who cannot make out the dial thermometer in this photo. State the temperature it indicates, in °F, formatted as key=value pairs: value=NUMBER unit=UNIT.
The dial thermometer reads value=100 unit=°F
